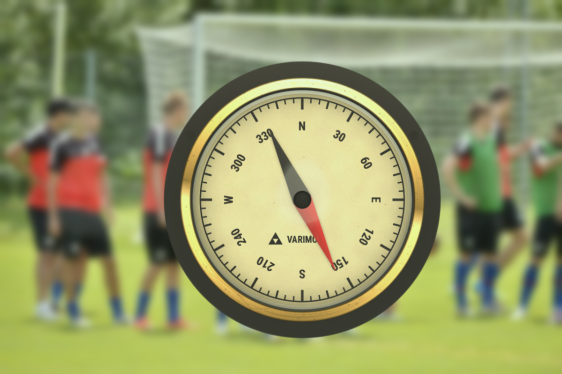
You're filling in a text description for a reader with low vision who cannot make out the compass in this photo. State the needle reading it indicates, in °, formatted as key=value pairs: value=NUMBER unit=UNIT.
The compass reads value=155 unit=°
